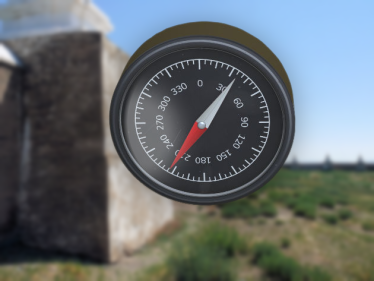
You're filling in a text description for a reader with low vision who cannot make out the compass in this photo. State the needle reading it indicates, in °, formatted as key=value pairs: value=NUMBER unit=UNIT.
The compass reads value=215 unit=°
